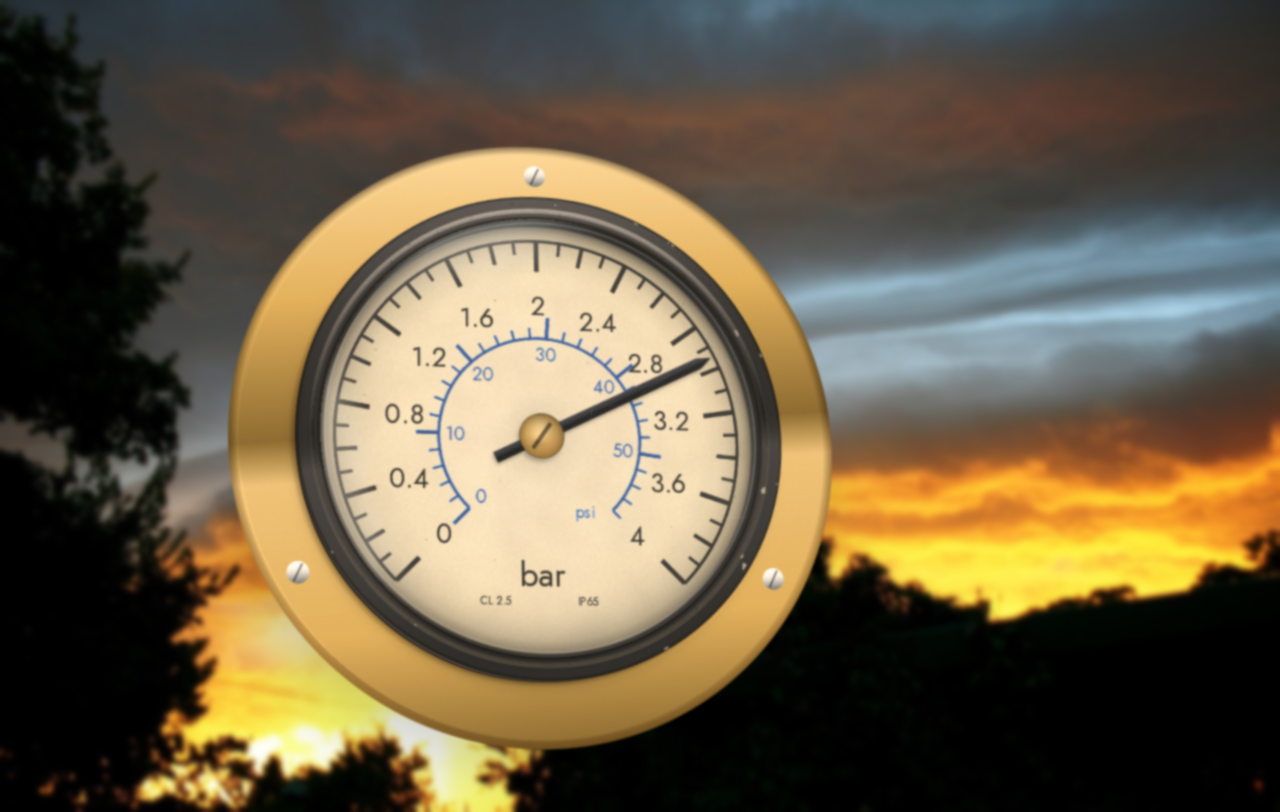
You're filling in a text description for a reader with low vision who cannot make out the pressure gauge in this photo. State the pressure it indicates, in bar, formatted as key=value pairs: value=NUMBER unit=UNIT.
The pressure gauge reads value=2.95 unit=bar
